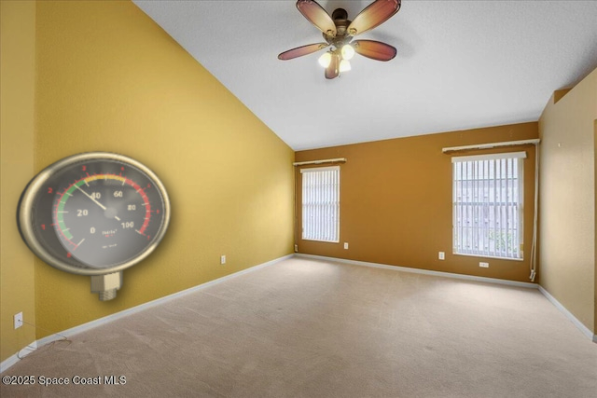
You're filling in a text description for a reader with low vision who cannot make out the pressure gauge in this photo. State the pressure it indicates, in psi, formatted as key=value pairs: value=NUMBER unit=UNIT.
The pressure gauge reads value=35 unit=psi
